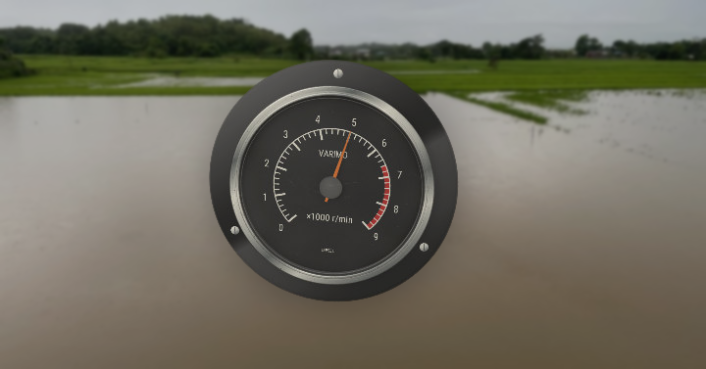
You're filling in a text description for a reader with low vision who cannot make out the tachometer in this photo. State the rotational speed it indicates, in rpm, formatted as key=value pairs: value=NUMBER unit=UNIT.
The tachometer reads value=5000 unit=rpm
